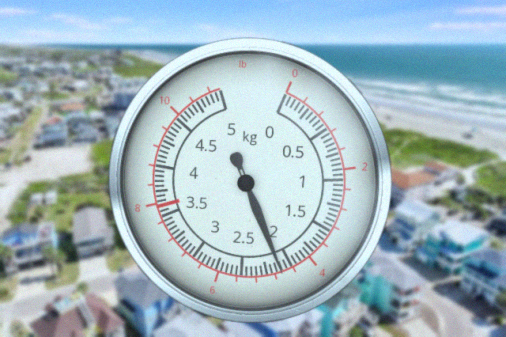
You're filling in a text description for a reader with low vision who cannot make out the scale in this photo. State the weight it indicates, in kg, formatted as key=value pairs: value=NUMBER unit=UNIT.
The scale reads value=2.1 unit=kg
